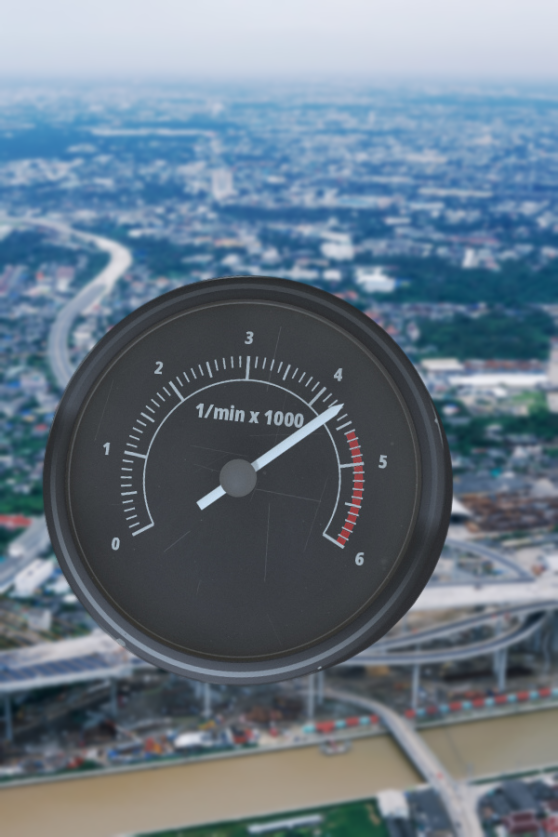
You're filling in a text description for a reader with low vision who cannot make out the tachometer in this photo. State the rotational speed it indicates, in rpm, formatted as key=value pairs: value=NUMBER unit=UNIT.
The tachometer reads value=4300 unit=rpm
